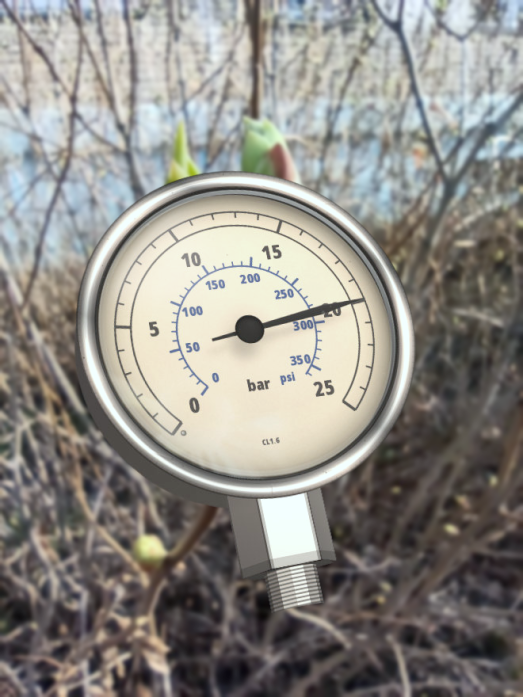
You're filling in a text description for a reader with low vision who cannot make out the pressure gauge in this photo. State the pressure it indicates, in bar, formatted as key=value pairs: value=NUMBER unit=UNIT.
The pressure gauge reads value=20 unit=bar
